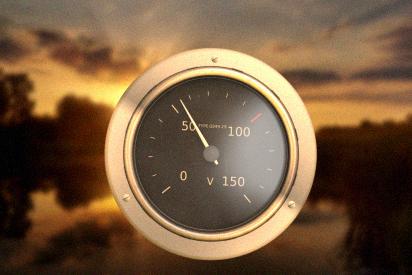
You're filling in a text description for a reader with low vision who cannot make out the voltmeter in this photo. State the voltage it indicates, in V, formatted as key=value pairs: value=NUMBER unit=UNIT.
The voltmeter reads value=55 unit=V
